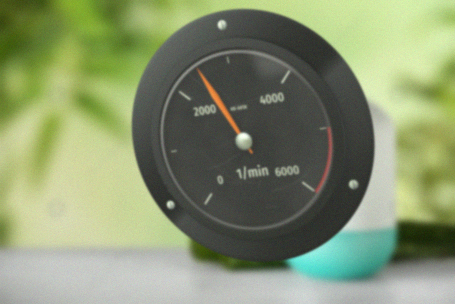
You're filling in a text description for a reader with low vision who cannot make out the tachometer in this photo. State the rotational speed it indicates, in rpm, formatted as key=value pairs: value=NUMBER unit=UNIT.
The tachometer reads value=2500 unit=rpm
